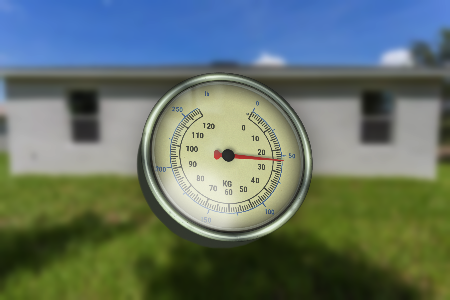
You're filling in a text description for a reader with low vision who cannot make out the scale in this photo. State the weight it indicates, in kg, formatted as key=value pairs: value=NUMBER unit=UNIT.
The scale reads value=25 unit=kg
